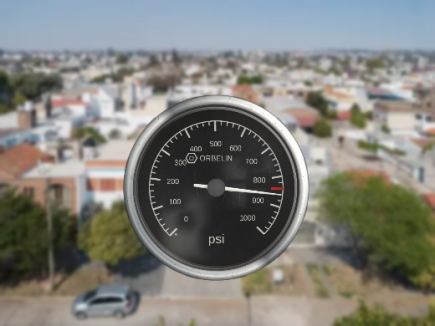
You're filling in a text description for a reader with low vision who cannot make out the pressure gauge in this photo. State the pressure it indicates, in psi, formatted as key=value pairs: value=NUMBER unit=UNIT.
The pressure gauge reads value=860 unit=psi
